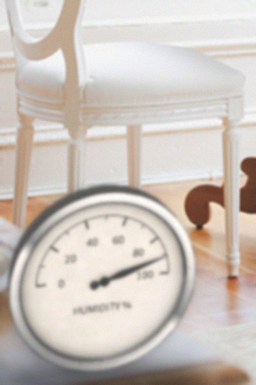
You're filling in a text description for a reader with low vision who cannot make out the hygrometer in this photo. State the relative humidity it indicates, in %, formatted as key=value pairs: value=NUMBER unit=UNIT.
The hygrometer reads value=90 unit=%
